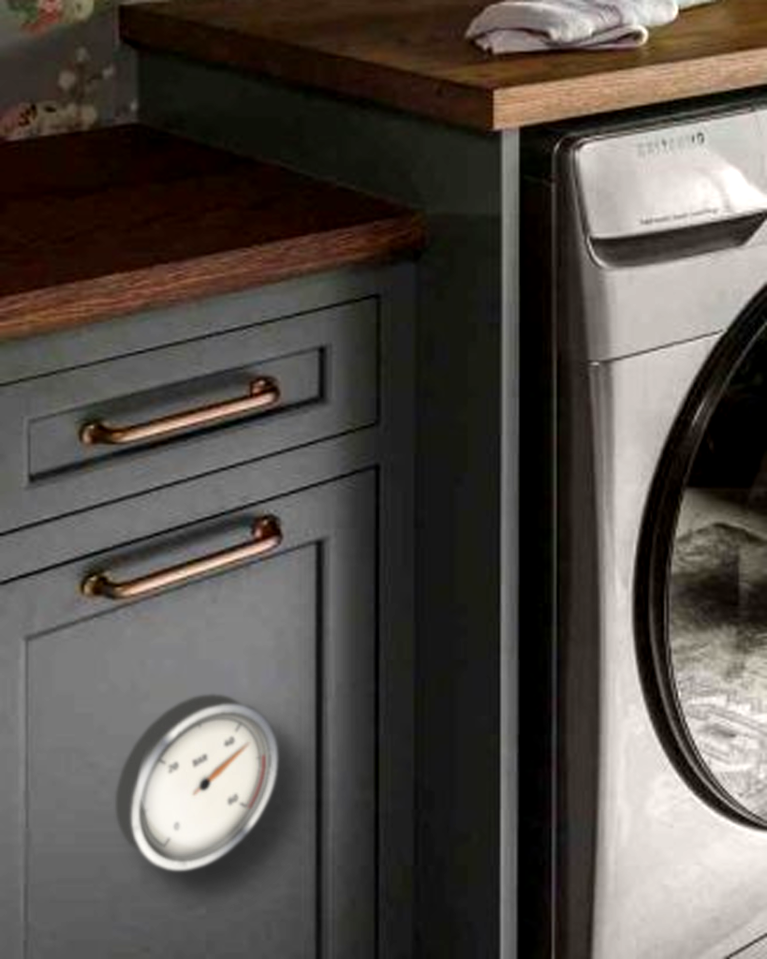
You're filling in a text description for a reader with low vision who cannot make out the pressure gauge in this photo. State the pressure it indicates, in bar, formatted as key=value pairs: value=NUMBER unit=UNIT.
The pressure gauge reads value=45 unit=bar
